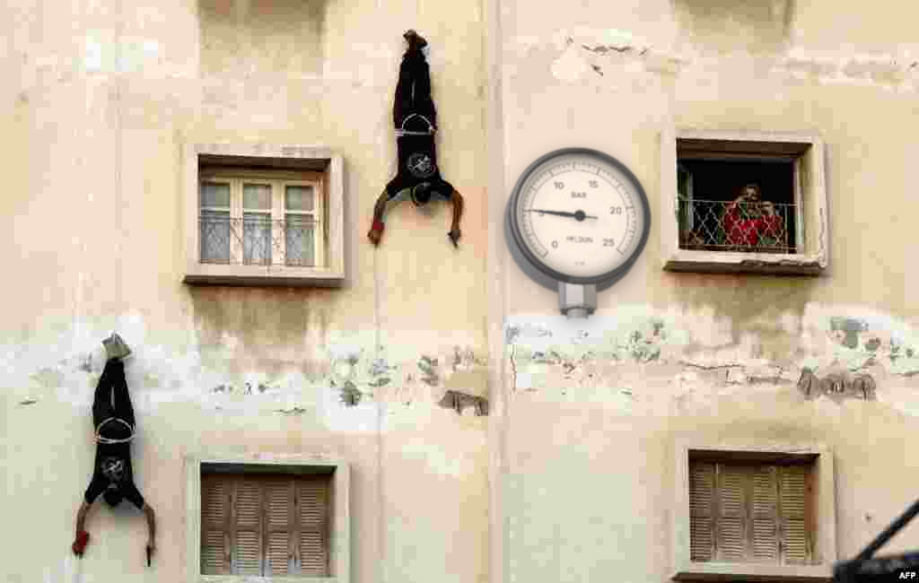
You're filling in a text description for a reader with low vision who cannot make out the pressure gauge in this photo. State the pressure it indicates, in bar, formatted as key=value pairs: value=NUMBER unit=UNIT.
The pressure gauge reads value=5 unit=bar
